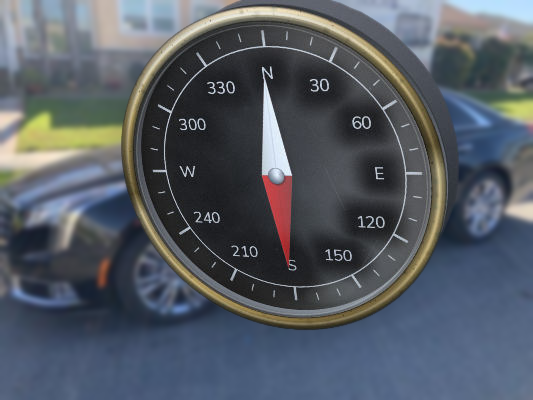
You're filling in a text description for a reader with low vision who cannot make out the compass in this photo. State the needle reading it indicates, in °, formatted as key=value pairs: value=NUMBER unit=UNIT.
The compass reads value=180 unit=°
